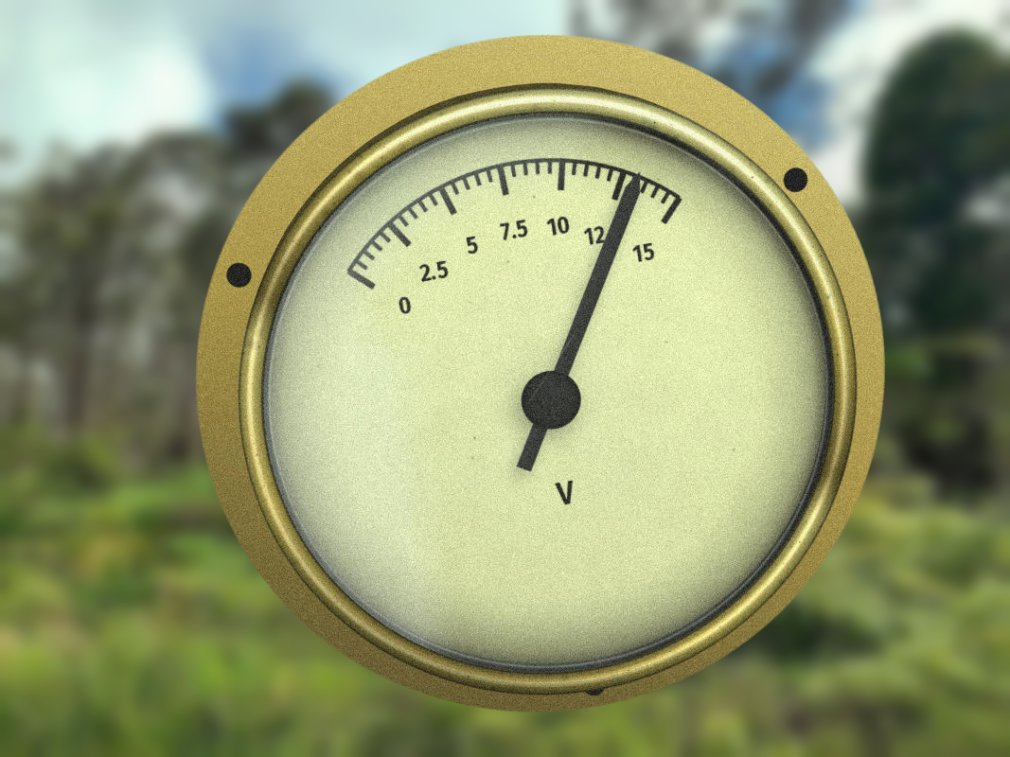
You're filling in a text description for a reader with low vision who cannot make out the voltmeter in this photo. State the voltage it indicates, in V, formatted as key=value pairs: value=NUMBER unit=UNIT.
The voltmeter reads value=13 unit=V
